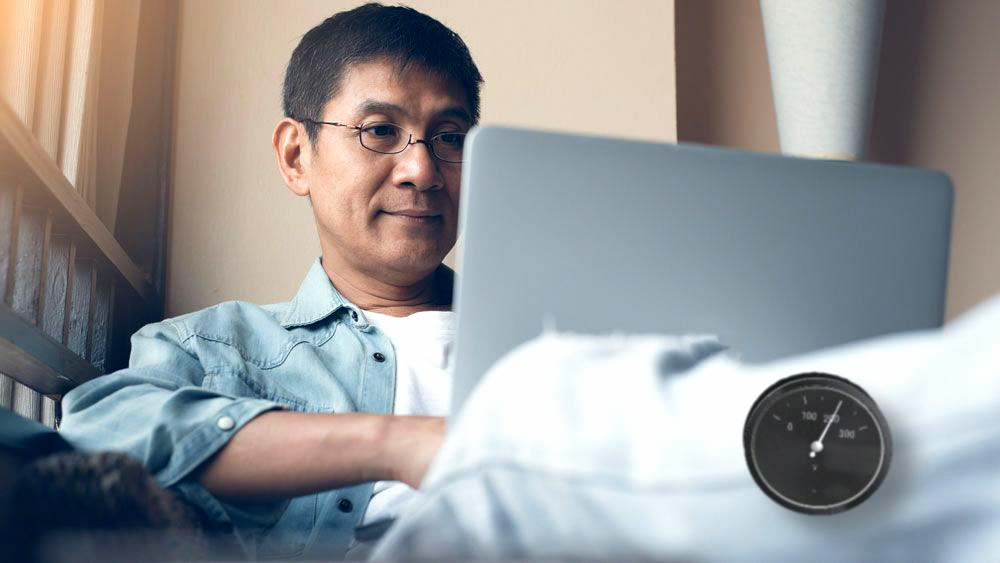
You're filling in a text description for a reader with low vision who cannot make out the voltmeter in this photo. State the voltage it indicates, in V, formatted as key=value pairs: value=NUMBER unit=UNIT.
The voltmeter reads value=200 unit=V
